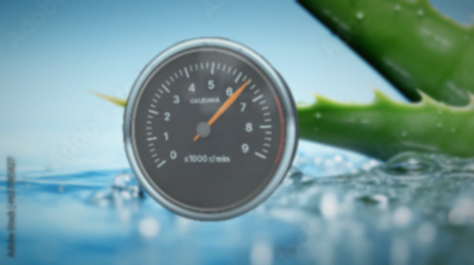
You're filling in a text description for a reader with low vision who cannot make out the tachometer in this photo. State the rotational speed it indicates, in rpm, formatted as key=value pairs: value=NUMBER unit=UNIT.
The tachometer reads value=6400 unit=rpm
